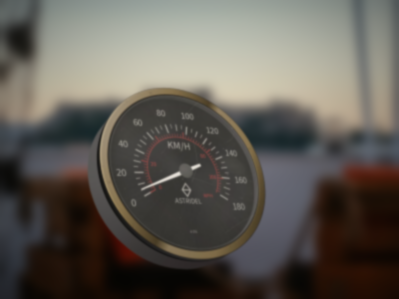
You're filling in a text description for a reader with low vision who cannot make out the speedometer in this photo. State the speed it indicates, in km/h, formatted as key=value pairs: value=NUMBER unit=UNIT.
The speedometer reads value=5 unit=km/h
